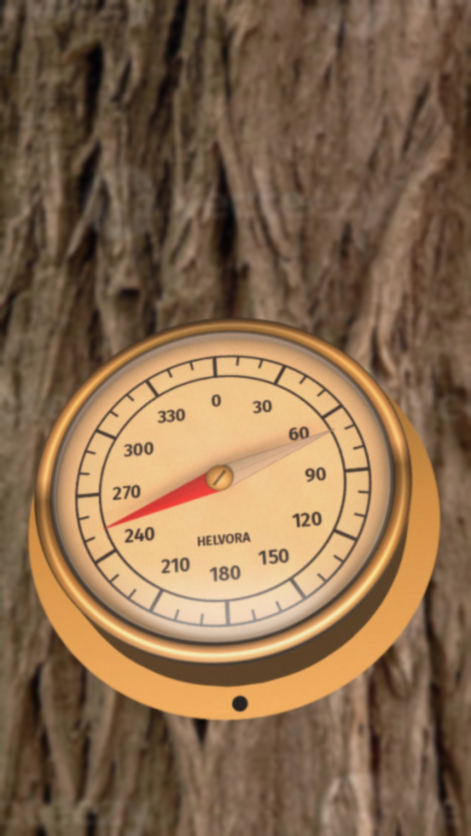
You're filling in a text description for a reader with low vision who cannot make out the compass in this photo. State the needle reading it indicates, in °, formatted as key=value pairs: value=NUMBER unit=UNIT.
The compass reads value=250 unit=°
